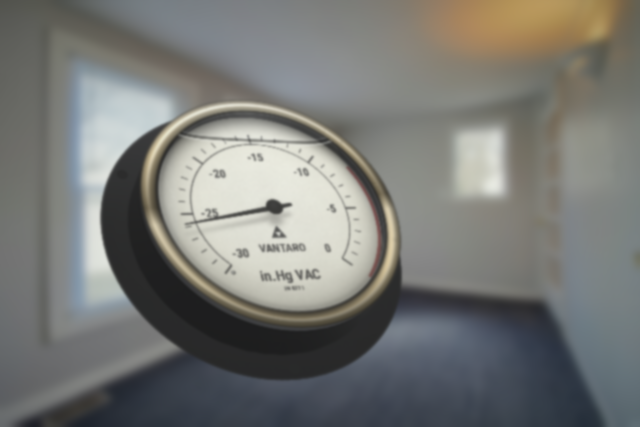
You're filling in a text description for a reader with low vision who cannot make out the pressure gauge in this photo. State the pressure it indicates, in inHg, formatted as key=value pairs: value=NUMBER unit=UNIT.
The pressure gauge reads value=-26 unit=inHg
